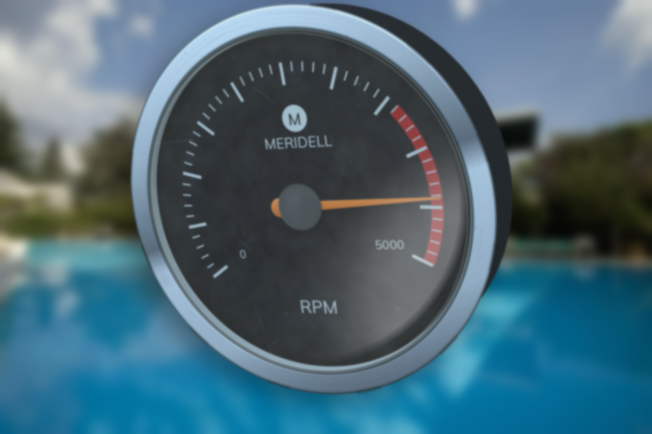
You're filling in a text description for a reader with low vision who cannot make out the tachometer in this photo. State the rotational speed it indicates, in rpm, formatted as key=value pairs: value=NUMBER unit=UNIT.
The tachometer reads value=4400 unit=rpm
